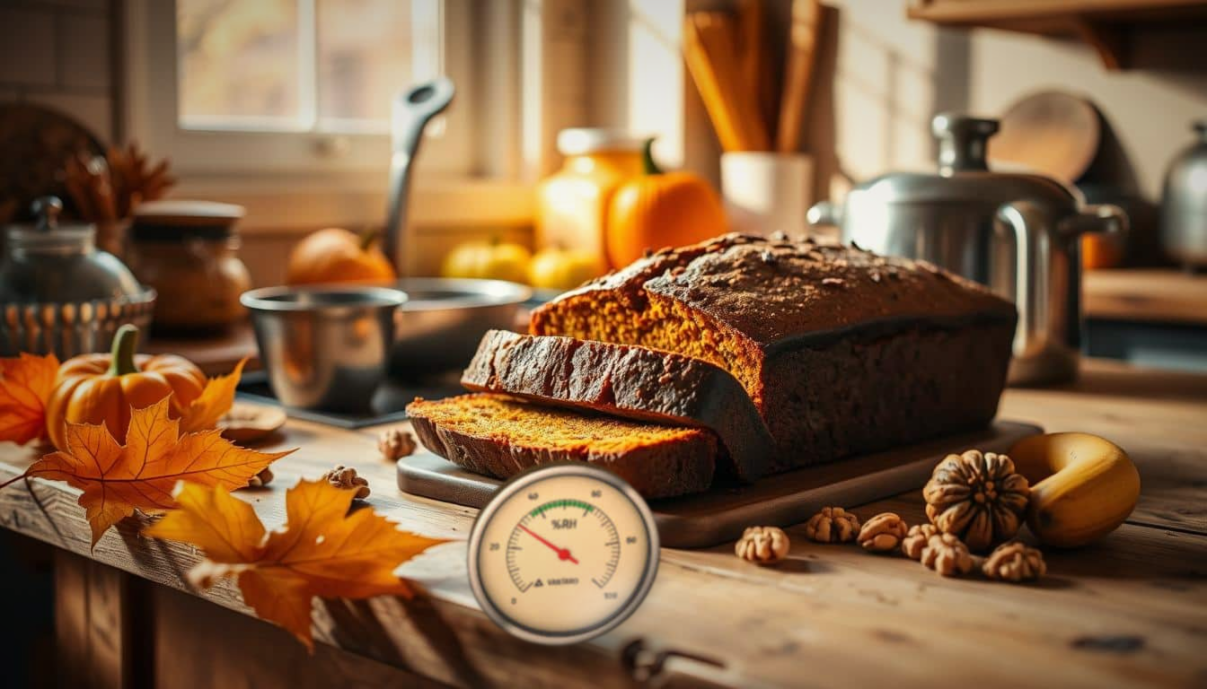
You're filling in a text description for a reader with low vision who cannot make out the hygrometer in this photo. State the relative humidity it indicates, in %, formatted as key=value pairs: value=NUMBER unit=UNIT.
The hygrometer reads value=30 unit=%
